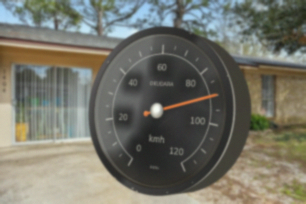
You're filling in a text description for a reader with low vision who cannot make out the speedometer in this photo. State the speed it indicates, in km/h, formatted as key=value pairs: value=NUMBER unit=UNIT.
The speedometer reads value=90 unit=km/h
